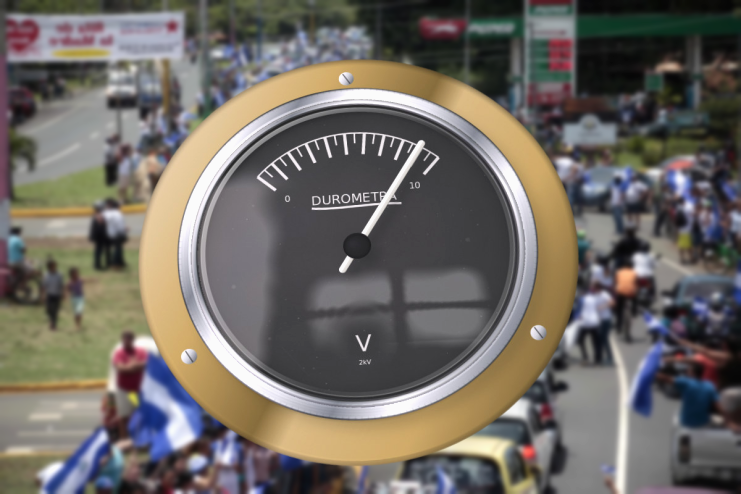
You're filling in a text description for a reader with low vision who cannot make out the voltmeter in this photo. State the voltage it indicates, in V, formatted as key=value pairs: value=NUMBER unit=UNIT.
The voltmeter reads value=9 unit=V
